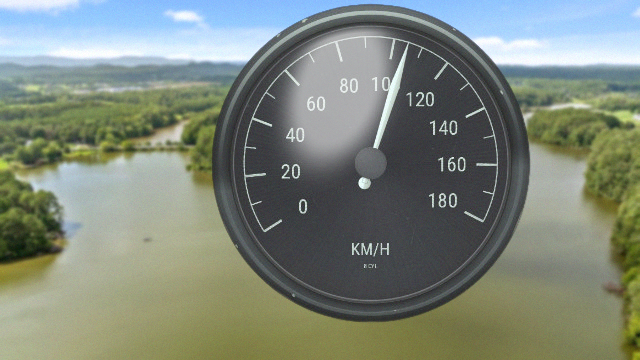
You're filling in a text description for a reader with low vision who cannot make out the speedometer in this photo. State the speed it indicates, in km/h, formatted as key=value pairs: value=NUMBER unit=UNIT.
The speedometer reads value=105 unit=km/h
